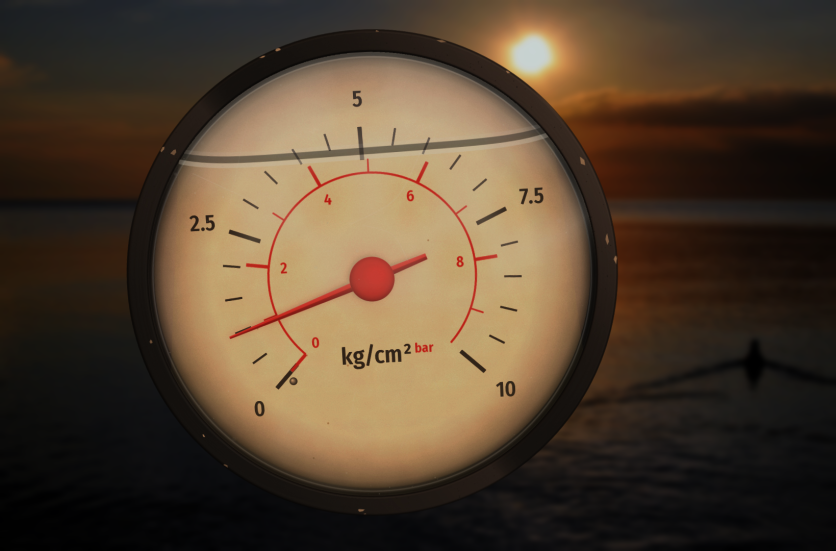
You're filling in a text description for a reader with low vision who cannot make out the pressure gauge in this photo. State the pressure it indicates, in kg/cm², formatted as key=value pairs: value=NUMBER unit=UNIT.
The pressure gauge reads value=1 unit=kg/cm²
